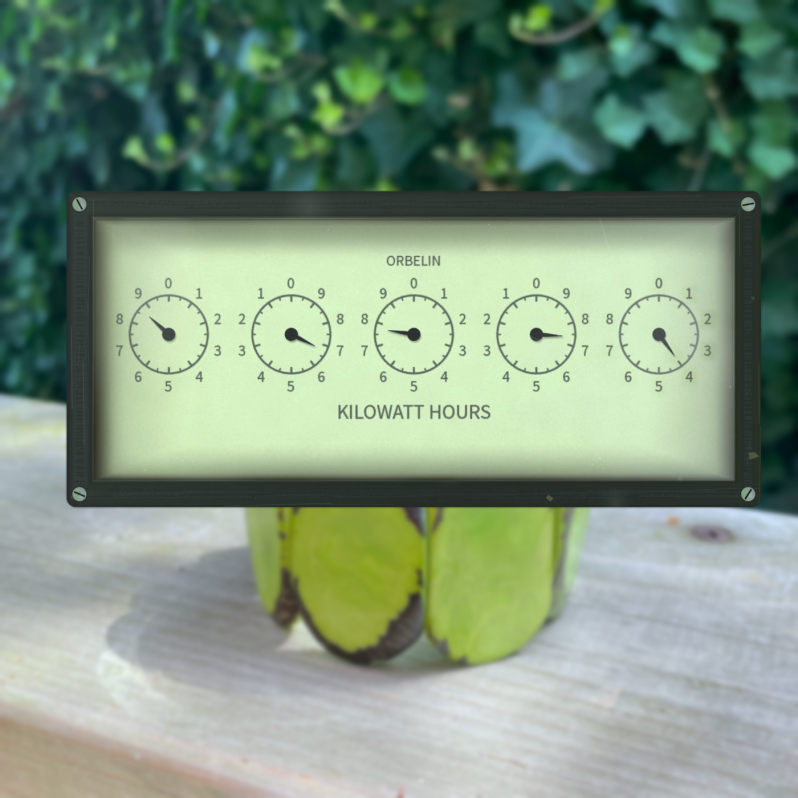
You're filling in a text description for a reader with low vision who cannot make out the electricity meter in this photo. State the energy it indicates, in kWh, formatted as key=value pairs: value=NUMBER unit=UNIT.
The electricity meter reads value=86774 unit=kWh
